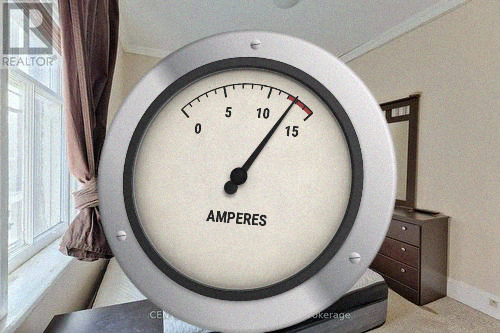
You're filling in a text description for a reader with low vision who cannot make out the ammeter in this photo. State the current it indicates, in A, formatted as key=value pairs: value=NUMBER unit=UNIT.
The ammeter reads value=13 unit=A
